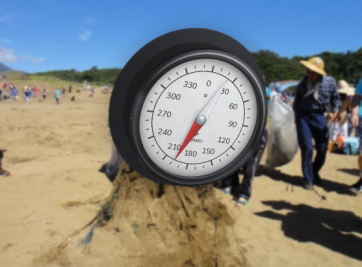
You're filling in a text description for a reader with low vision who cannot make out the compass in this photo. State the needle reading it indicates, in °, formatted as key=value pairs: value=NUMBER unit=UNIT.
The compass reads value=200 unit=°
